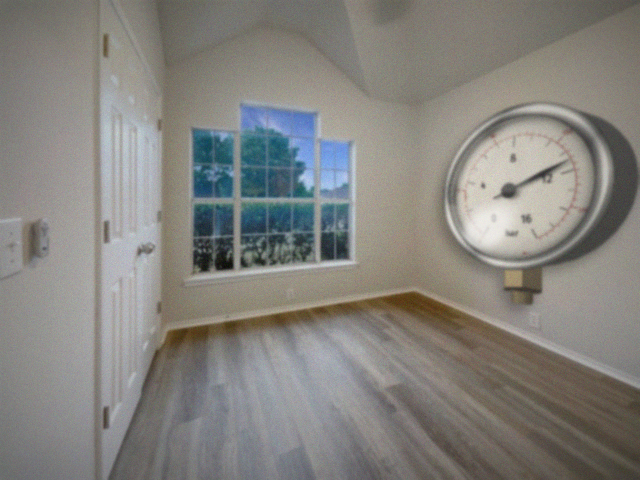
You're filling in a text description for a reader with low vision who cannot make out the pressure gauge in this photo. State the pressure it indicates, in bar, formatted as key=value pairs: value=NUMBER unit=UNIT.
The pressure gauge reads value=11.5 unit=bar
